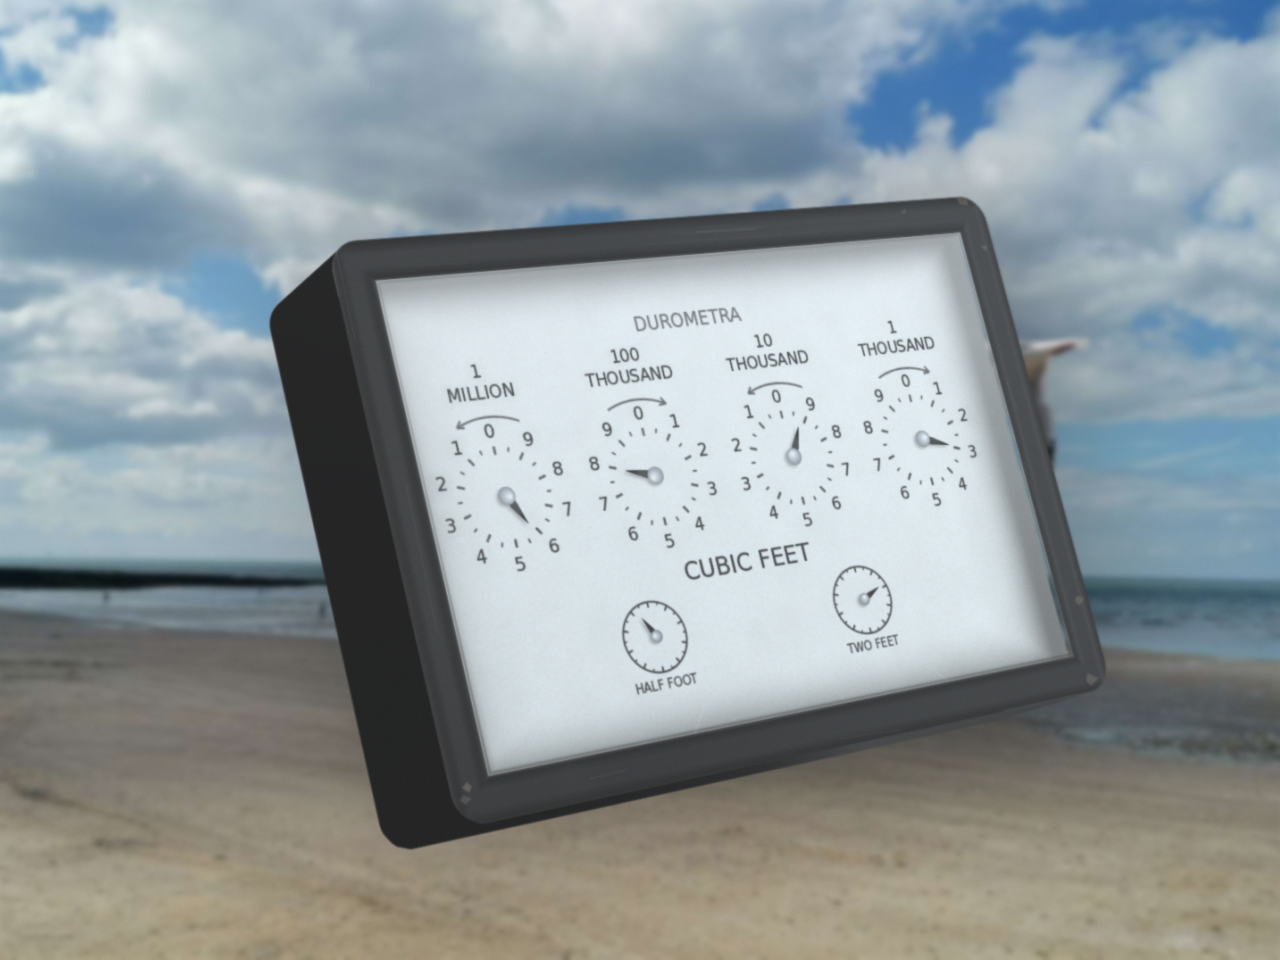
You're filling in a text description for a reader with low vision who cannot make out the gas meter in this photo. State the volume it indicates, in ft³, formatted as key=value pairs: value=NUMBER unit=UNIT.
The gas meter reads value=579300 unit=ft³
